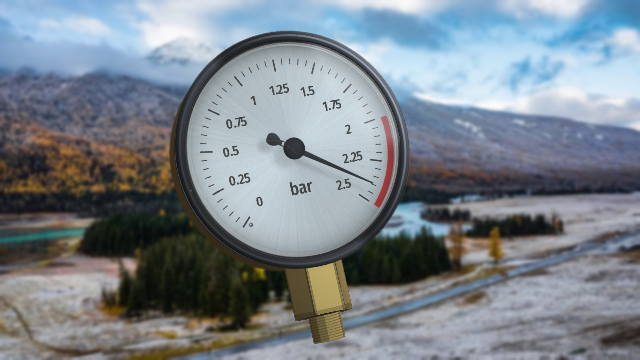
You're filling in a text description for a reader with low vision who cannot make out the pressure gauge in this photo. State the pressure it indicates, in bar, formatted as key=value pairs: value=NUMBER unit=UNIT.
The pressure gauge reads value=2.4 unit=bar
